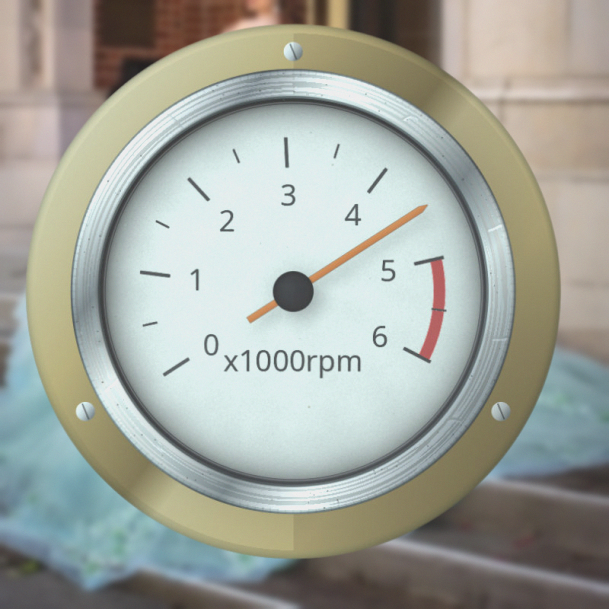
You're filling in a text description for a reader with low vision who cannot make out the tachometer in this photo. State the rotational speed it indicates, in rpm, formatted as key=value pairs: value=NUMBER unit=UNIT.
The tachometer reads value=4500 unit=rpm
